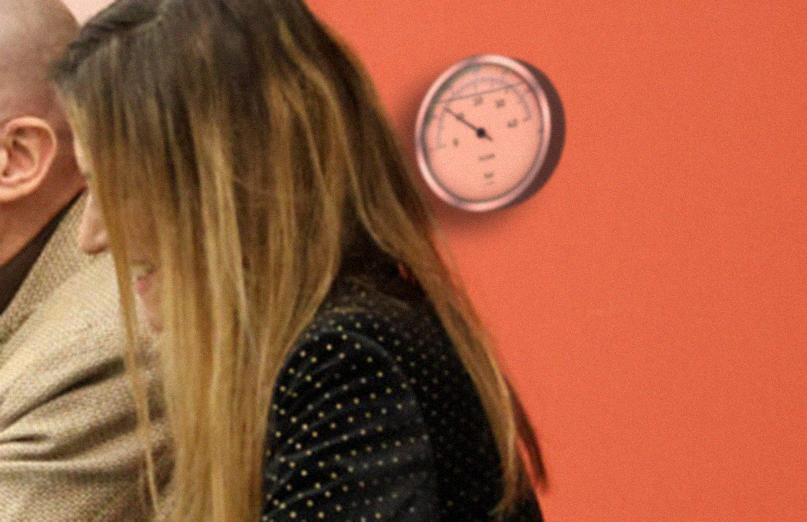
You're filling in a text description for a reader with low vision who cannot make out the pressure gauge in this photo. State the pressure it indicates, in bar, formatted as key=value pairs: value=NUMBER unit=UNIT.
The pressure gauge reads value=10 unit=bar
